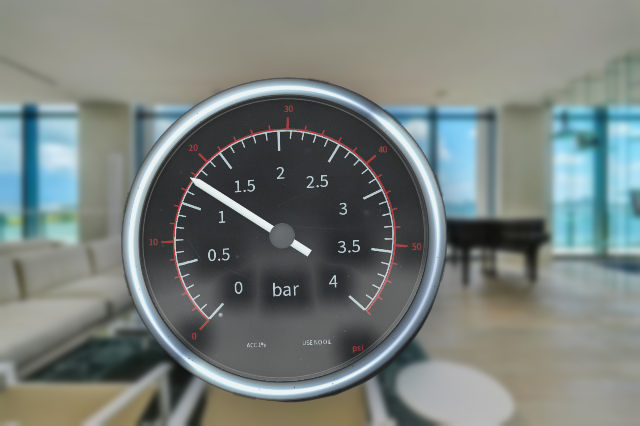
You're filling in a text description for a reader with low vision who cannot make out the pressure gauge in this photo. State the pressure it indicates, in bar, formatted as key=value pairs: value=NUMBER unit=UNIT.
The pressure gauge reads value=1.2 unit=bar
